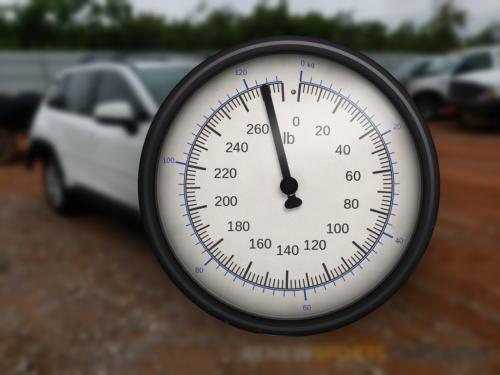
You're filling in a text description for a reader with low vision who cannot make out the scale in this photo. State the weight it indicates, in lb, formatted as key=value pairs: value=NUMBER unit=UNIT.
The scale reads value=272 unit=lb
